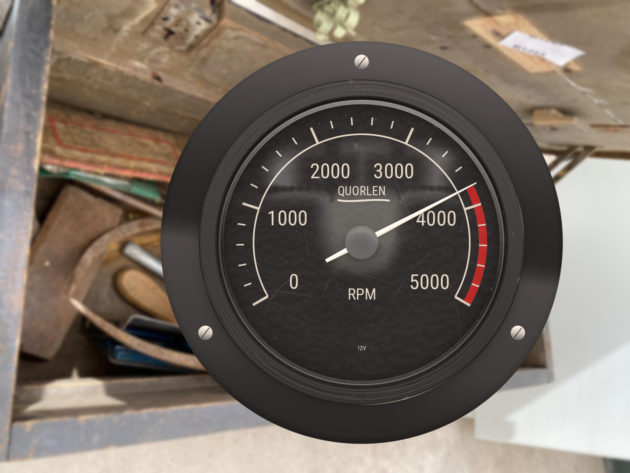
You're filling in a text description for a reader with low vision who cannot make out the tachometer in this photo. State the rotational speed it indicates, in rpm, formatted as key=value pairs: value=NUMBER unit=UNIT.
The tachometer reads value=3800 unit=rpm
